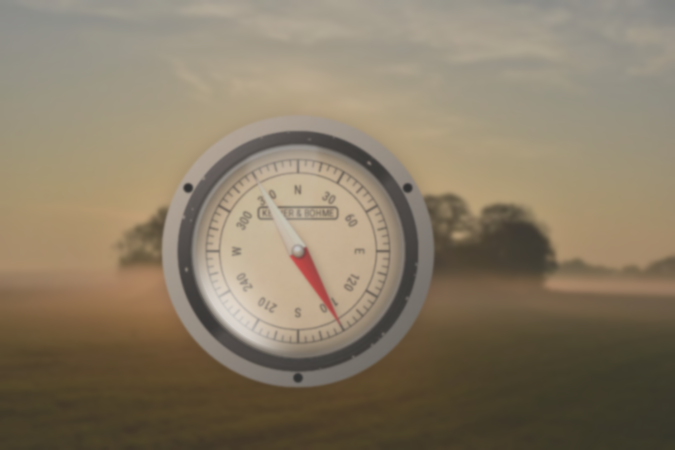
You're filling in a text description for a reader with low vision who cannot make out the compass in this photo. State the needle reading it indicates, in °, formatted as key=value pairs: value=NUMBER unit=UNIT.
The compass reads value=150 unit=°
